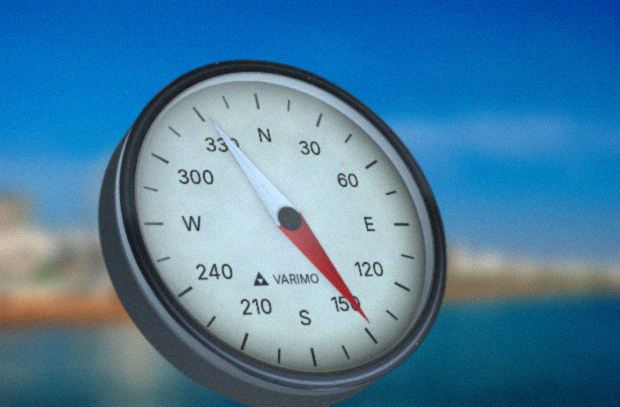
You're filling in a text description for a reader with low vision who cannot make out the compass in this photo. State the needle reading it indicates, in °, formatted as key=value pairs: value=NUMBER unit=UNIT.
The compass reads value=150 unit=°
